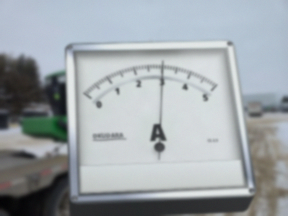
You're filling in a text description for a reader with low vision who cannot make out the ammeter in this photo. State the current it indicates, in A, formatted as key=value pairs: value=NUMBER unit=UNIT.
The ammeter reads value=3 unit=A
